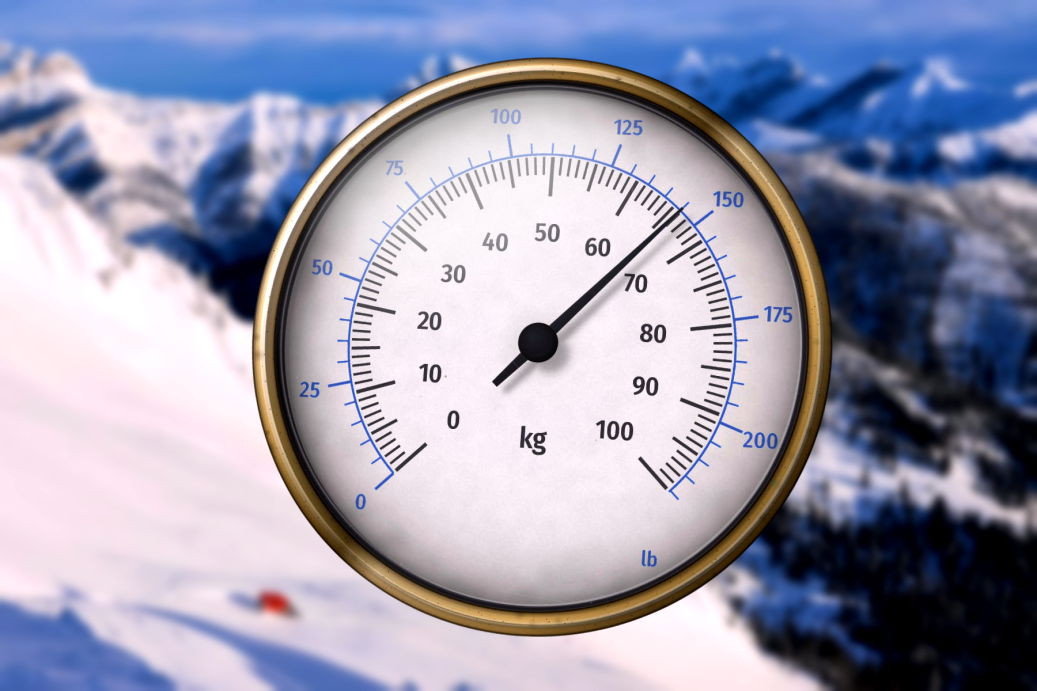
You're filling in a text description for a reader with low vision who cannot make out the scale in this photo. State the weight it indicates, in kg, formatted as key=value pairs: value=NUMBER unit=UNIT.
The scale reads value=66 unit=kg
